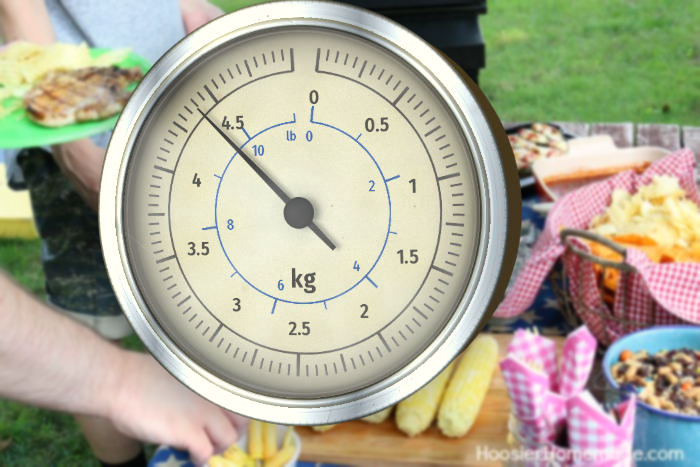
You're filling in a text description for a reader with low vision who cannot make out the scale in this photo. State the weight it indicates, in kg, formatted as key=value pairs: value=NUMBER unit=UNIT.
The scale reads value=4.4 unit=kg
